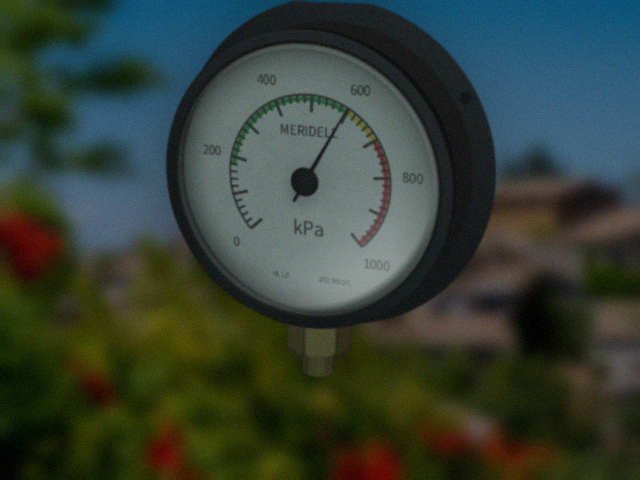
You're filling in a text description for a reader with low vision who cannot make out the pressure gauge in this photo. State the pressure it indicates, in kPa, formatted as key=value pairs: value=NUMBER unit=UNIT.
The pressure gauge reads value=600 unit=kPa
